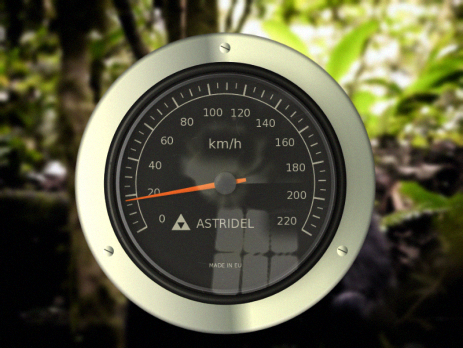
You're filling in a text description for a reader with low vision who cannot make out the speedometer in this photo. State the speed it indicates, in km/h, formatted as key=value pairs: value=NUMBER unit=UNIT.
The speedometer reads value=17.5 unit=km/h
